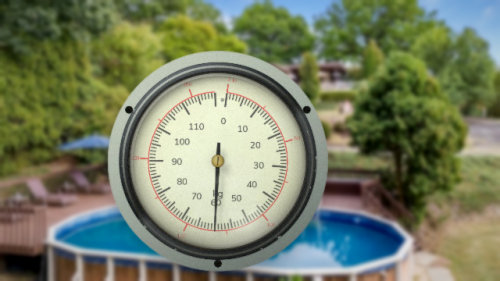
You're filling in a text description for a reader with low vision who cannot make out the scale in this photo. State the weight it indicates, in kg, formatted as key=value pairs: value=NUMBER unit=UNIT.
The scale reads value=60 unit=kg
